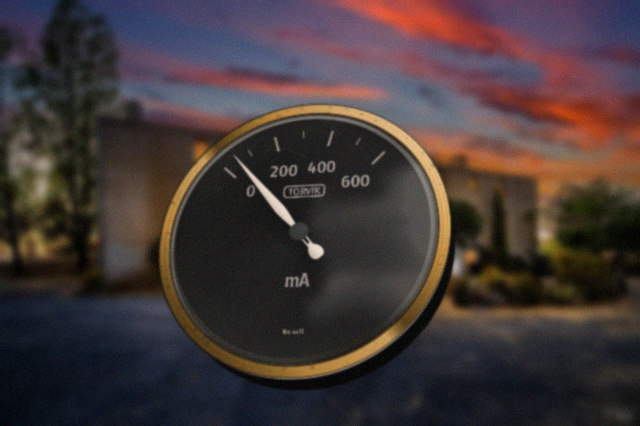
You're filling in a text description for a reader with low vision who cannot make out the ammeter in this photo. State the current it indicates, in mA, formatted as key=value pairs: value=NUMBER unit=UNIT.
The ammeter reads value=50 unit=mA
